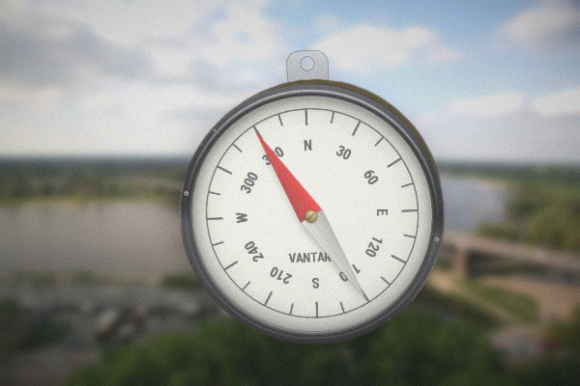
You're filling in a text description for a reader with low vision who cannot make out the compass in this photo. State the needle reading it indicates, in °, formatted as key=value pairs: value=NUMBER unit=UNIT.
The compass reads value=330 unit=°
